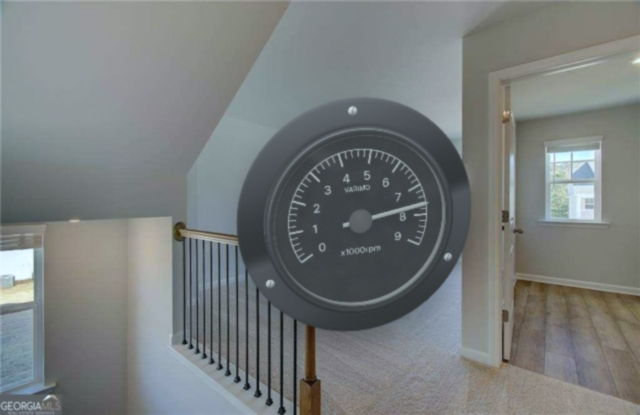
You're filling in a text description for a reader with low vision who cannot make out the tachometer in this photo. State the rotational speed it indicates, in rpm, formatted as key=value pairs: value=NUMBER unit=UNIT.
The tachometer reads value=7600 unit=rpm
